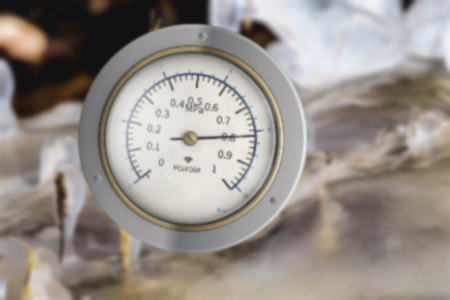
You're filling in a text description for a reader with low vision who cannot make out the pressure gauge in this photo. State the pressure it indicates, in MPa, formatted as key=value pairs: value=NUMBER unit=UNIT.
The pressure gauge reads value=0.8 unit=MPa
